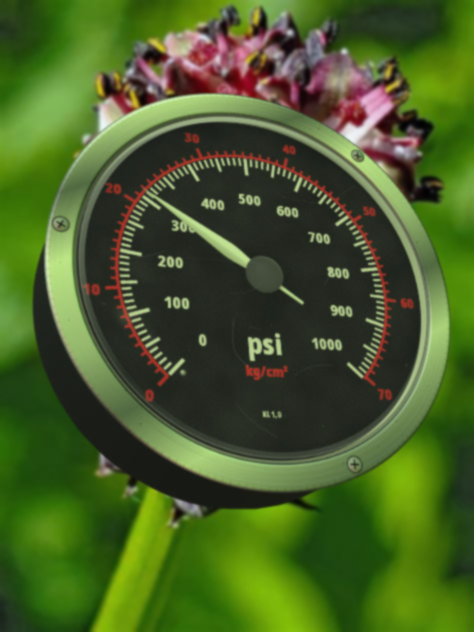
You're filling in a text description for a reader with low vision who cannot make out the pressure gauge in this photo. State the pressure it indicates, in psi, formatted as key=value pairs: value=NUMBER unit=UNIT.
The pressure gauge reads value=300 unit=psi
